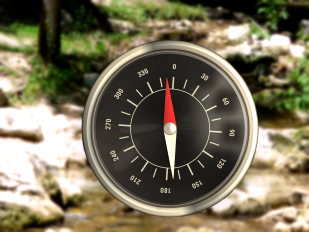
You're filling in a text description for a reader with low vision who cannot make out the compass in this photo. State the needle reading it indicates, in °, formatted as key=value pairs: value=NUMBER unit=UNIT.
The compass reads value=352.5 unit=°
